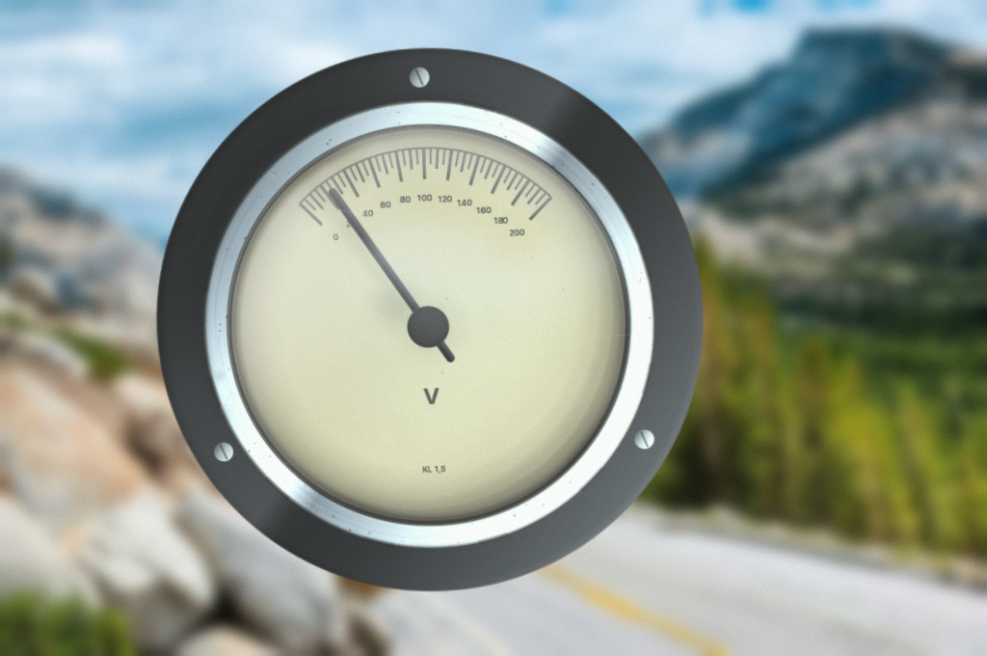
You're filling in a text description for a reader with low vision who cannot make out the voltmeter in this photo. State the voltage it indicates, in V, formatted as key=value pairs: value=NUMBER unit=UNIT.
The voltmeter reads value=25 unit=V
